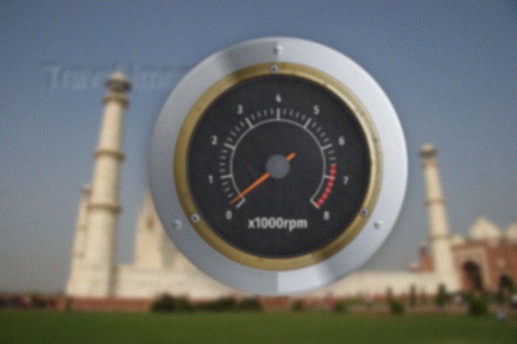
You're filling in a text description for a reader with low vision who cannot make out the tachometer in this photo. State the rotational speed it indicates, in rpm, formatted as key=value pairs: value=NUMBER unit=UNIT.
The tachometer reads value=200 unit=rpm
